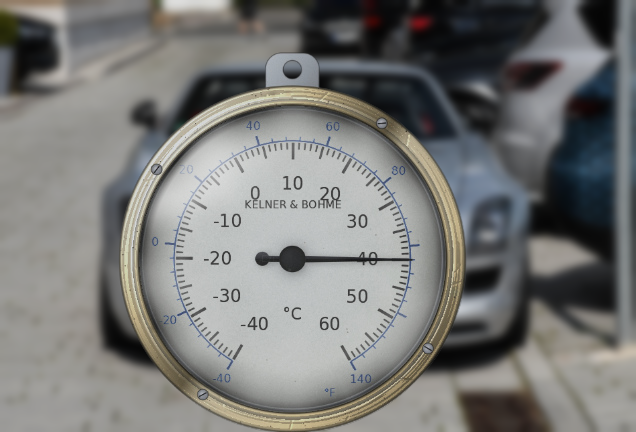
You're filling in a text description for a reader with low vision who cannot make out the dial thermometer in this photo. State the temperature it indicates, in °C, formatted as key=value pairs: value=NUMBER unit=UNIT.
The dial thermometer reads value=40 unit=°C
